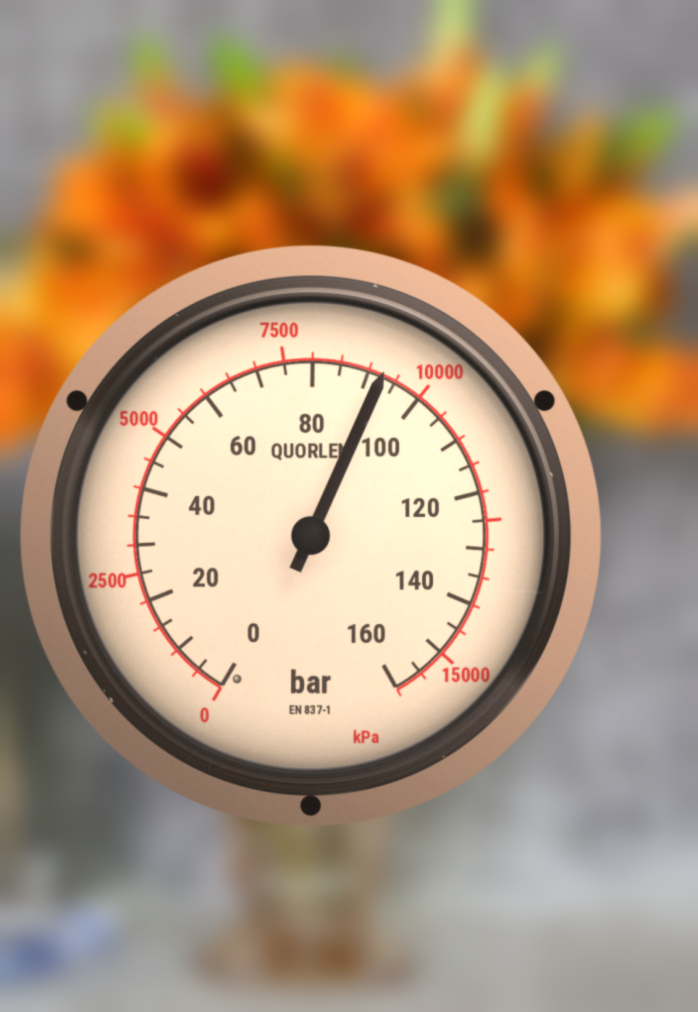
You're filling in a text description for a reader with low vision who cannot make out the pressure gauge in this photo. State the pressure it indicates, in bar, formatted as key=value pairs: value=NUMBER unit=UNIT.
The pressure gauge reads value=92.5 unit=bar
